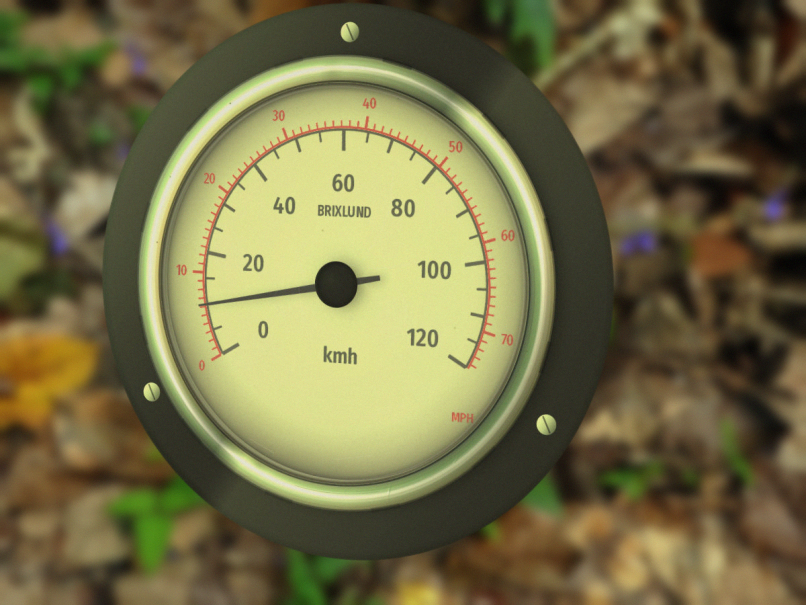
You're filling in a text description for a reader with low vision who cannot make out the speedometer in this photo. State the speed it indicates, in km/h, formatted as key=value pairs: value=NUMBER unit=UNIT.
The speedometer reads value=10 unit=km/h
